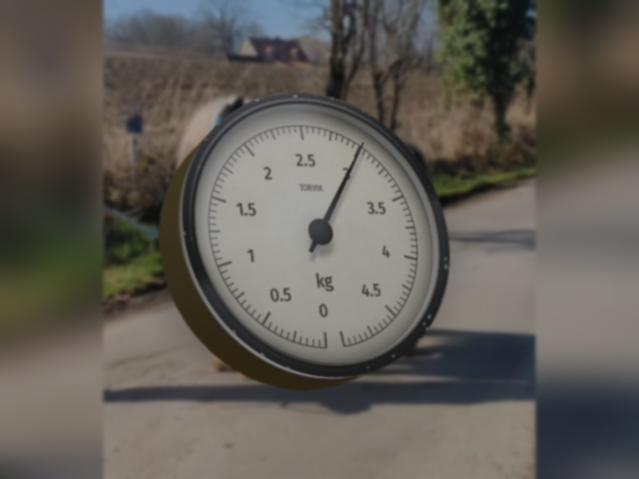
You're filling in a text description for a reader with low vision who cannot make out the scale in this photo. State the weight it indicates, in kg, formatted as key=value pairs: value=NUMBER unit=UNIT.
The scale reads value=3 unit=kg
